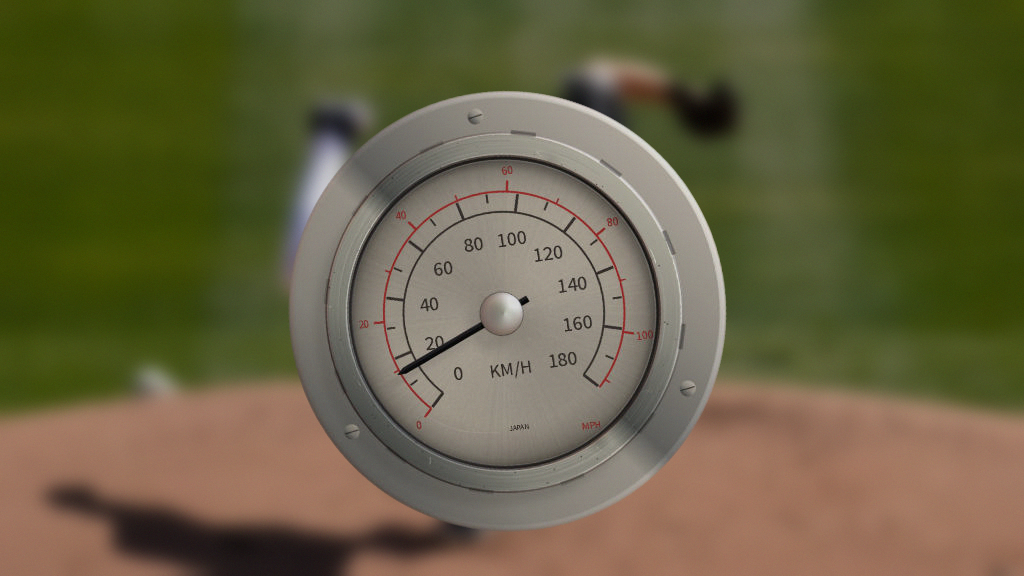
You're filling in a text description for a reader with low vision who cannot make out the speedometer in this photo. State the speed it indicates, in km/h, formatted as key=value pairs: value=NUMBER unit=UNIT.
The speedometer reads value=15 unit=km/h
